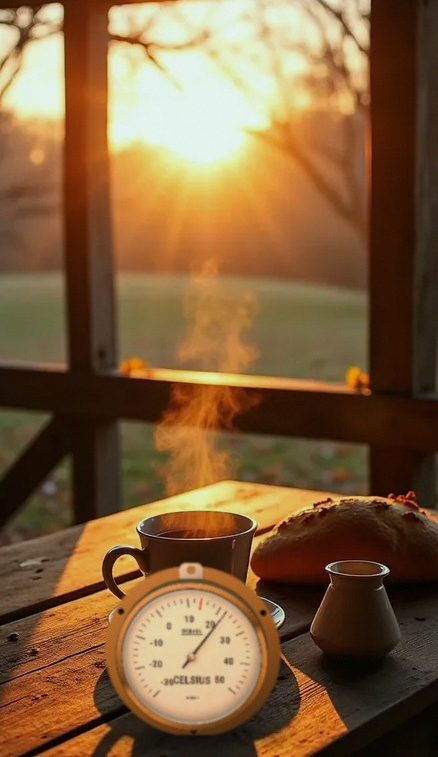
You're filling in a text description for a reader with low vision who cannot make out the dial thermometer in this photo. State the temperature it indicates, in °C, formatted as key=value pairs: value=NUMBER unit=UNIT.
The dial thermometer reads value=22 unit=°C
